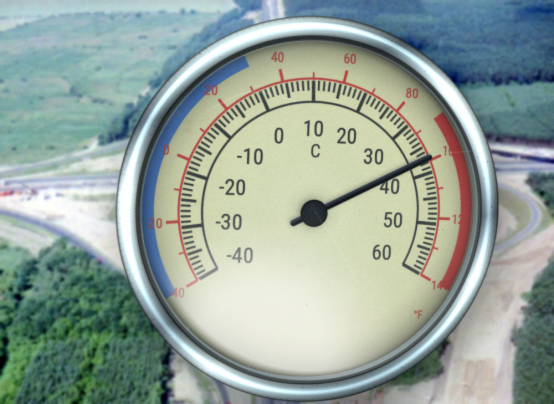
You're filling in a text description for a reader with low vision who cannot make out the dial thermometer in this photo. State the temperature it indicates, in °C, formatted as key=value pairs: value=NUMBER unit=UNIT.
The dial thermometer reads value=37 unit=°C
